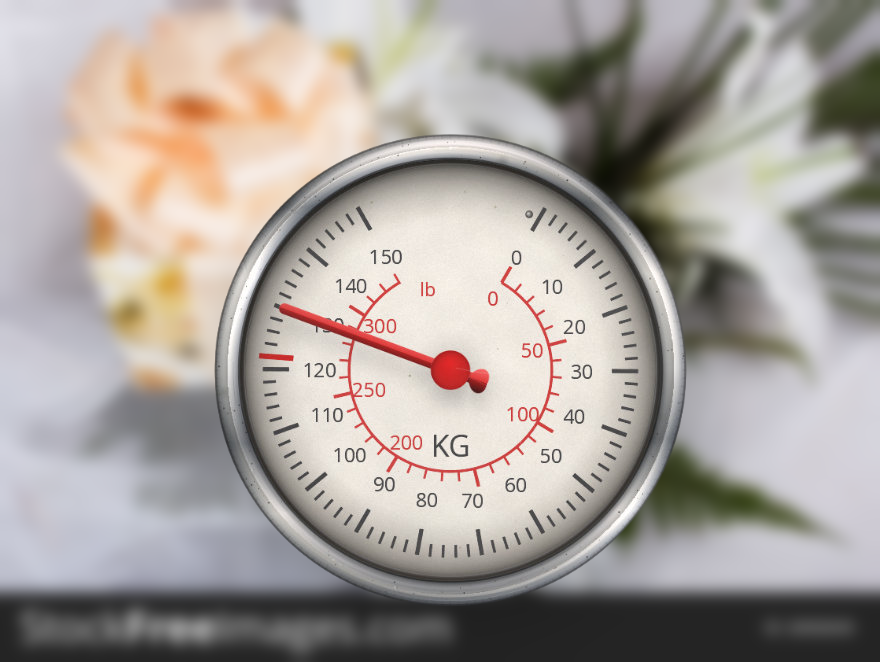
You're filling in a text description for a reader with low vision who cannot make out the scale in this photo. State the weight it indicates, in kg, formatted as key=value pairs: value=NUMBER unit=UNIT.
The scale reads value=130 unit=kg
